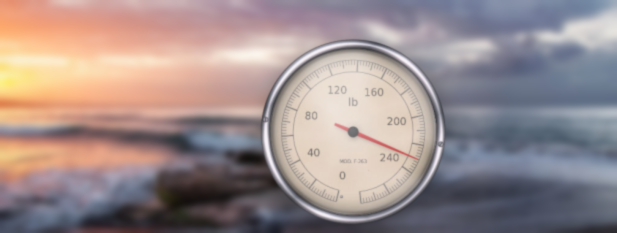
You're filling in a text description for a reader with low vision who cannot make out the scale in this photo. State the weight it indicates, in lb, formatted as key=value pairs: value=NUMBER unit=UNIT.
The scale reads value=230 unit=lb
